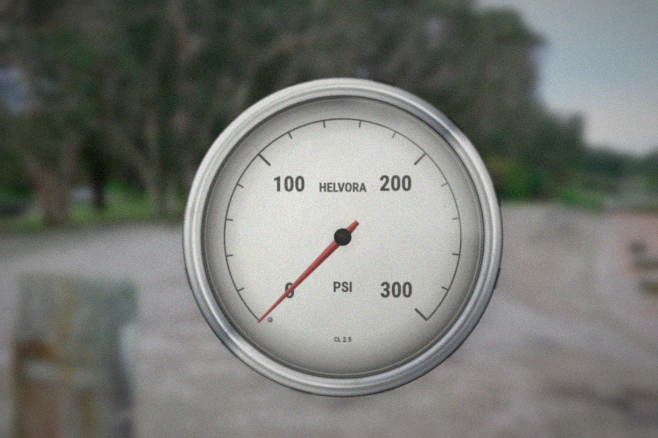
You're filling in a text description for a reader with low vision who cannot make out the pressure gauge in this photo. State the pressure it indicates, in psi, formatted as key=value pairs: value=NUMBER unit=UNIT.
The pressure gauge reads value=0 unit=psi
